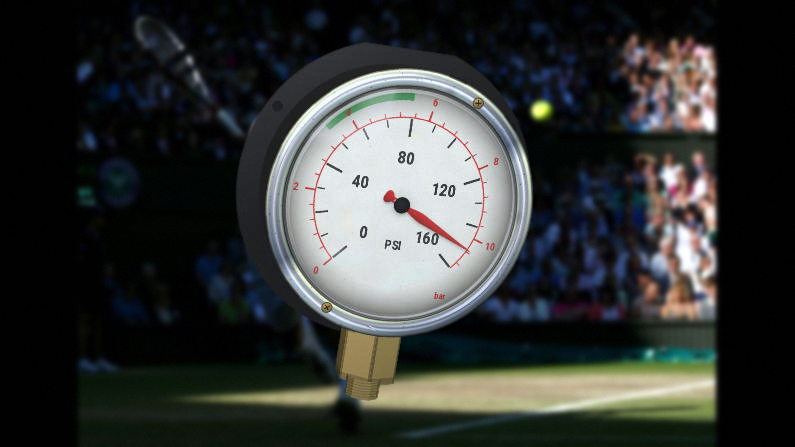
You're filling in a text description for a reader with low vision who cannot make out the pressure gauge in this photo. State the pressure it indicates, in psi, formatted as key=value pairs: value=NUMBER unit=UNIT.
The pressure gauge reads value=150 unit=psi
